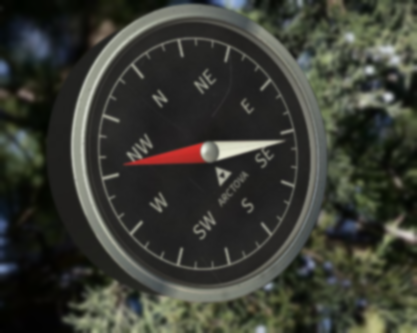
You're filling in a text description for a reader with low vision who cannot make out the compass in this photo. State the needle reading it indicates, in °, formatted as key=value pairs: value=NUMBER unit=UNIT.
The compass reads value=305 unit=°
